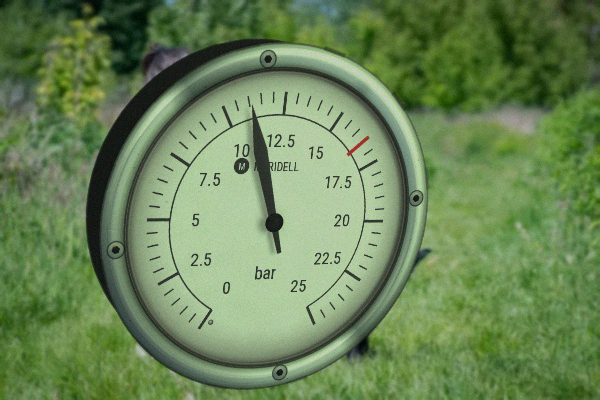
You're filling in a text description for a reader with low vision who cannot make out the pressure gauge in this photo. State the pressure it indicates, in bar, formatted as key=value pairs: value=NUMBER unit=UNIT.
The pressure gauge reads value=11 unit=bar
